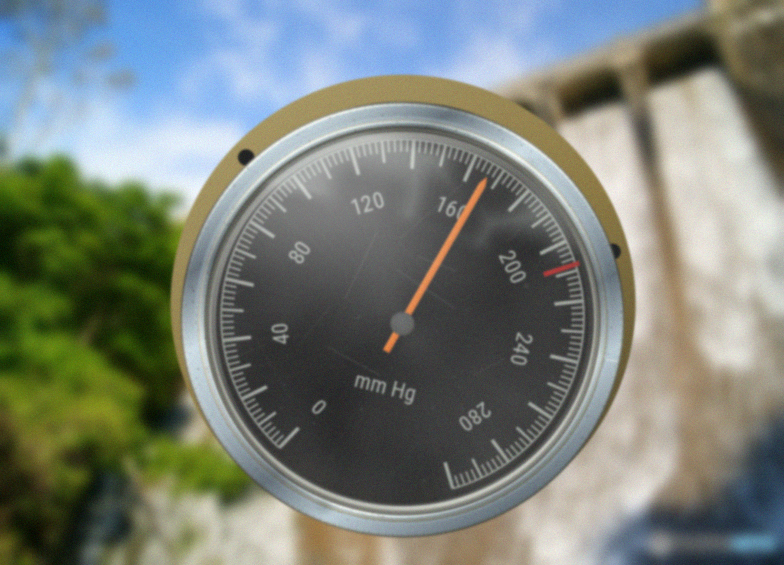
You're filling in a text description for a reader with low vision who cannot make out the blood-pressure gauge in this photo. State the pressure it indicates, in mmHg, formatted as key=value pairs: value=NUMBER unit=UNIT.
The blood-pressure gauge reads value=166 unit=mmHg
